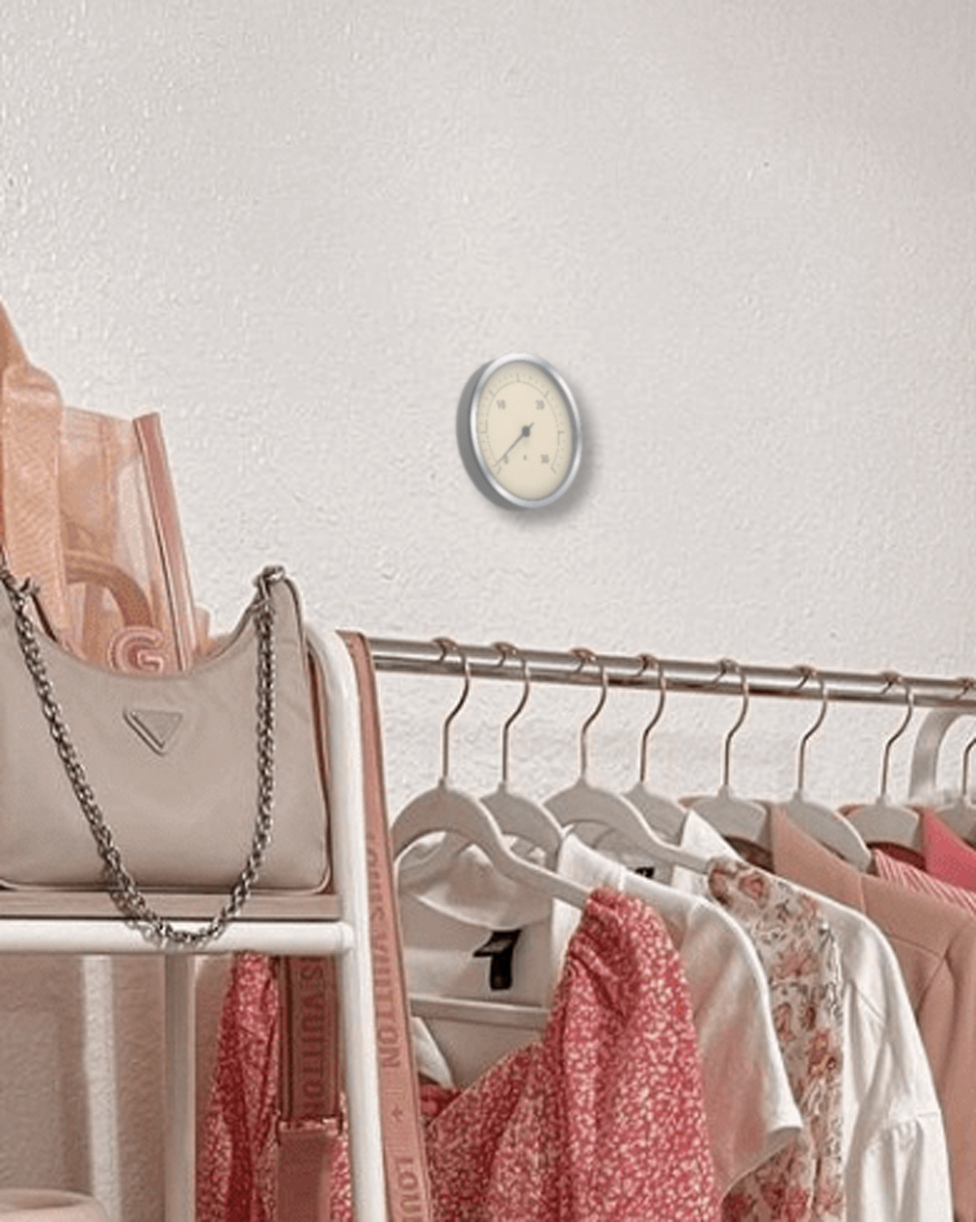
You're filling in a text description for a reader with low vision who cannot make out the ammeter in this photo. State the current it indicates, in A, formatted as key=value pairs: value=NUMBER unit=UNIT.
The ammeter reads value=1 unit=A
